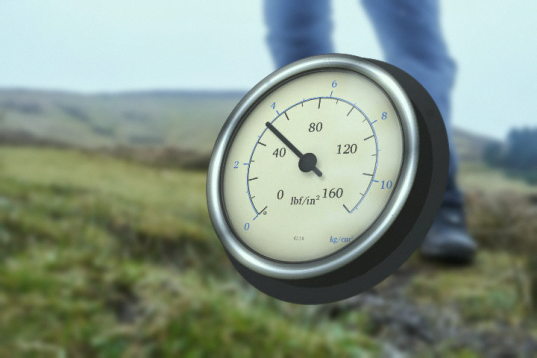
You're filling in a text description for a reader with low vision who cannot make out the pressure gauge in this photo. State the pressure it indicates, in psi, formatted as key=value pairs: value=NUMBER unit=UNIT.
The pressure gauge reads value=50 unit=psi
